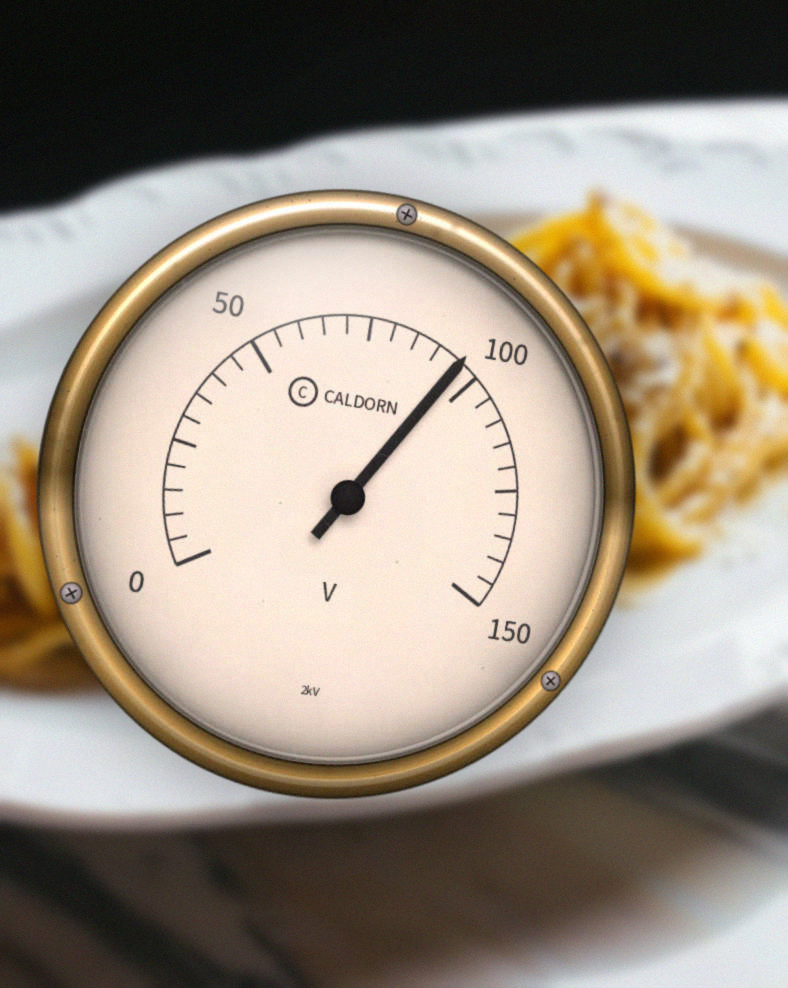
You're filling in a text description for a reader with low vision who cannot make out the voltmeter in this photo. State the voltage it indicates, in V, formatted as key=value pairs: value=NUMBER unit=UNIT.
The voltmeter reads value=95 unit=V
